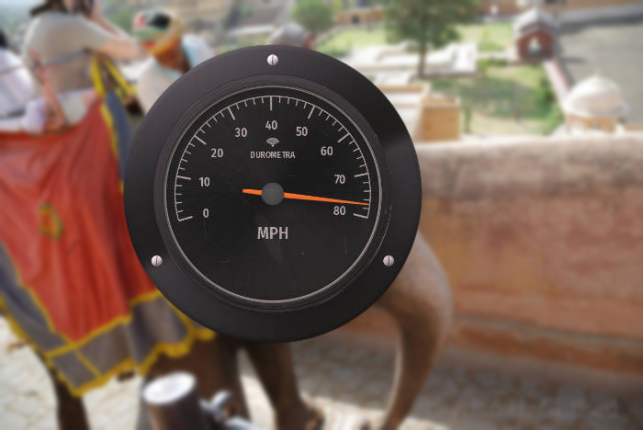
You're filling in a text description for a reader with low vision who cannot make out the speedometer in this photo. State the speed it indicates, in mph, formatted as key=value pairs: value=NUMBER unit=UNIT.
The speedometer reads value=77 unit=mph
